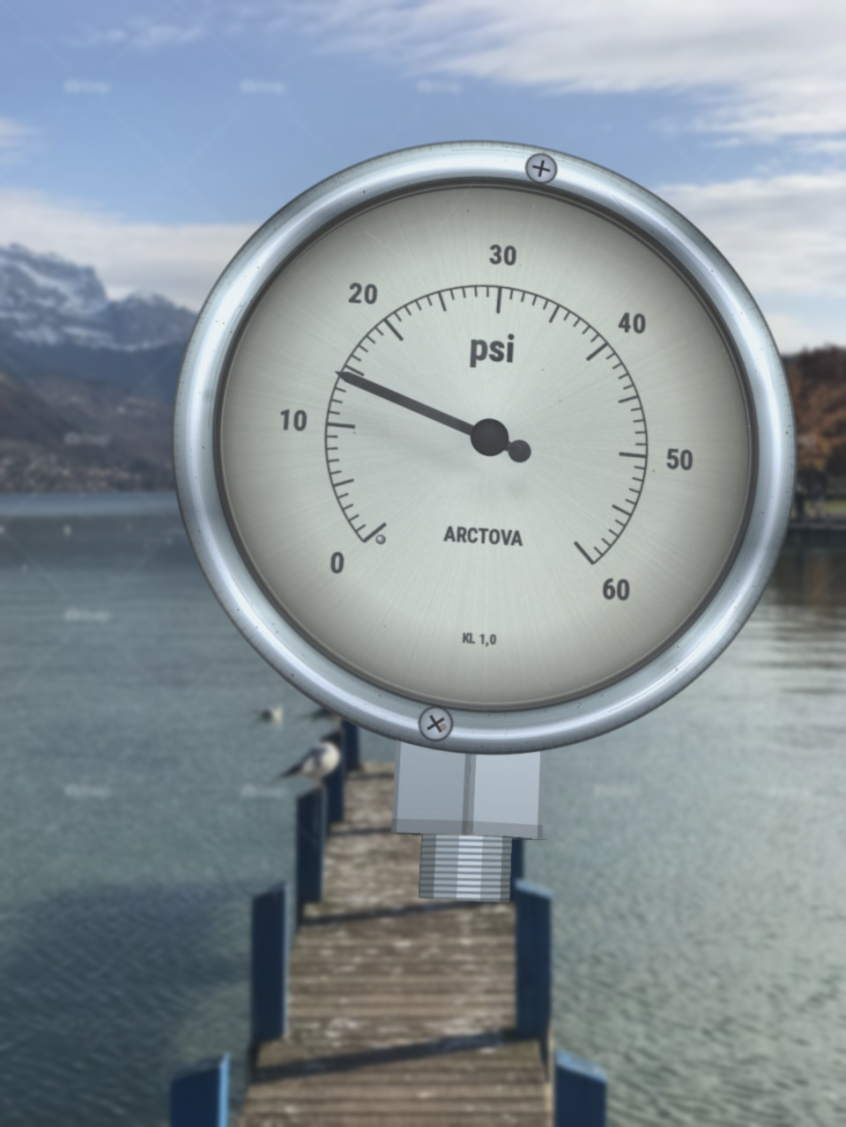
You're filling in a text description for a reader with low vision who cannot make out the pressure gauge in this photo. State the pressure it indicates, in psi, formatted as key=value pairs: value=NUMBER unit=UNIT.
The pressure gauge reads value=14 unit=psi
